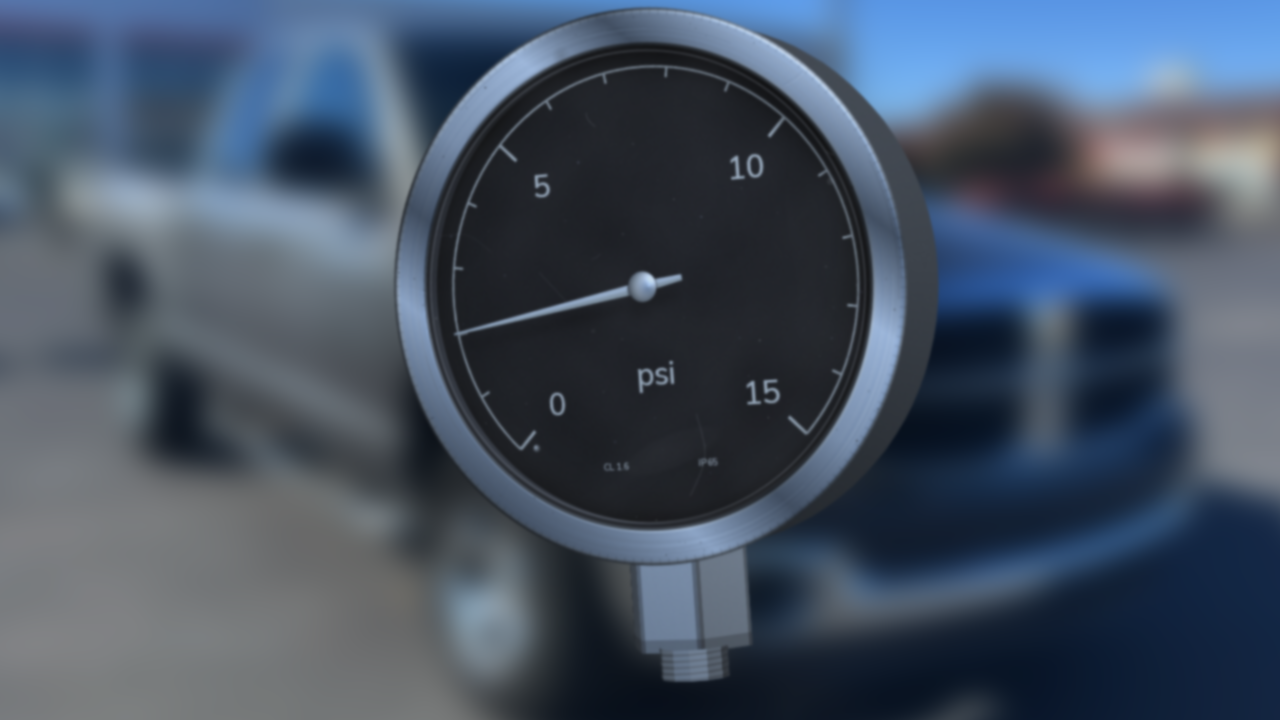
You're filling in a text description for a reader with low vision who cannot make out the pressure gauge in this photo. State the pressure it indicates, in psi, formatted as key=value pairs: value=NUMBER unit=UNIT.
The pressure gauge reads value=2 unit=psi
